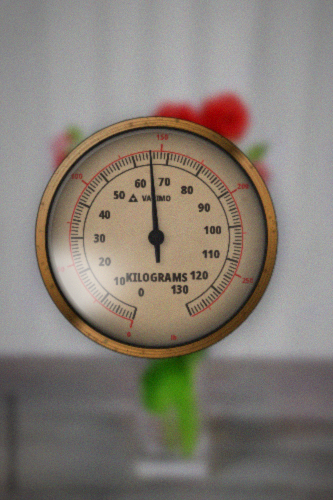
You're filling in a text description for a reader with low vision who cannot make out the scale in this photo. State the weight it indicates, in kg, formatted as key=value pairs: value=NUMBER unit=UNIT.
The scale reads value=65 unit=kg
